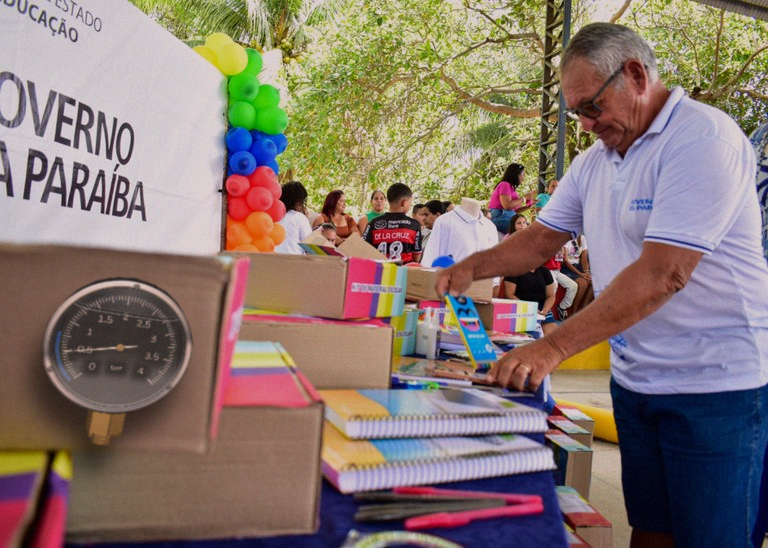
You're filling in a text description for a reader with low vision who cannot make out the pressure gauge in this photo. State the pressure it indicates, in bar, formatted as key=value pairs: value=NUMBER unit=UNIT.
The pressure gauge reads value=0.5 unit=bar
